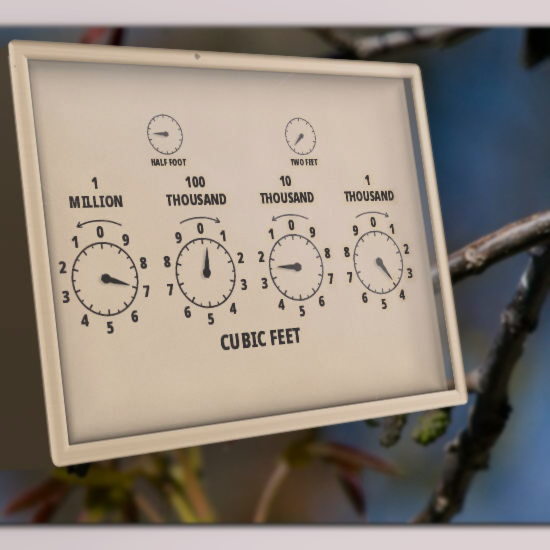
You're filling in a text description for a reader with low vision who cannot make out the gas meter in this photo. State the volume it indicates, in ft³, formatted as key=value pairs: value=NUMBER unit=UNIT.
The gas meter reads value=702400 unit=ft³
